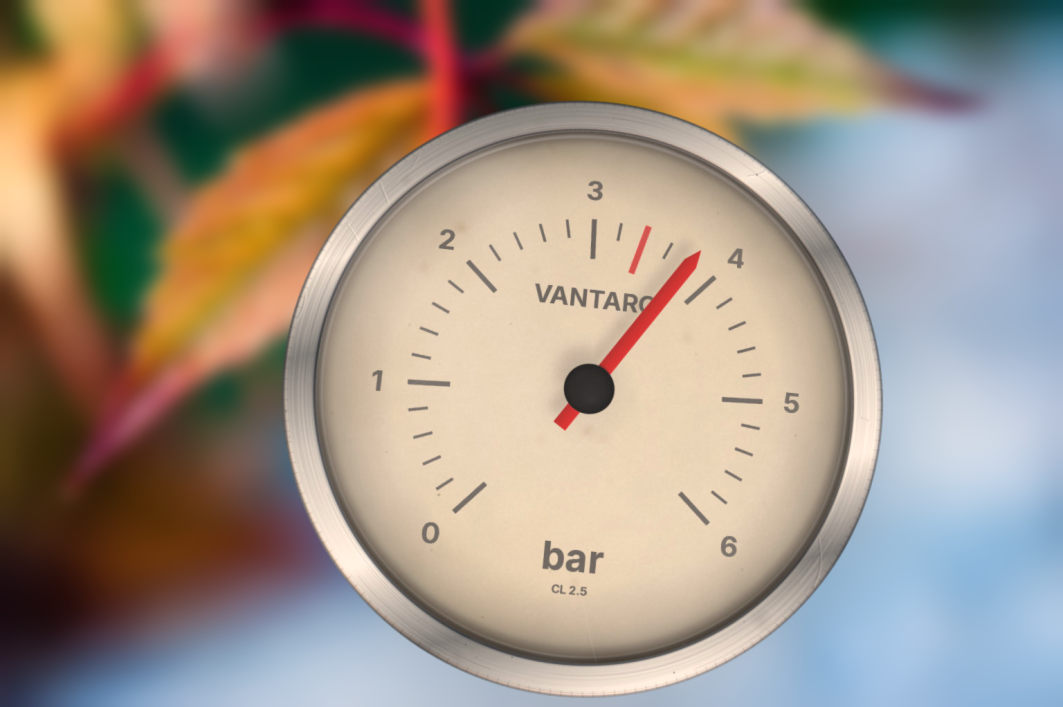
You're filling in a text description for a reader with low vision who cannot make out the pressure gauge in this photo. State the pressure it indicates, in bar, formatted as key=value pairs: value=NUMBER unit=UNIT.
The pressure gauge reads value=3.8 unit=bar
